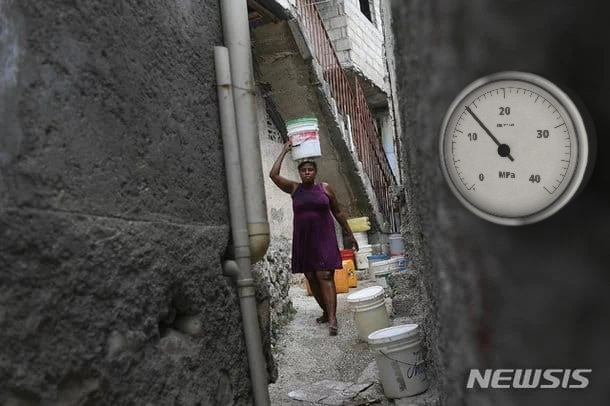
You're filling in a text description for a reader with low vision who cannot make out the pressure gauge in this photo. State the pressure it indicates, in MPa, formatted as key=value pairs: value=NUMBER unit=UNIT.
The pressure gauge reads value=14 unit=MPa
